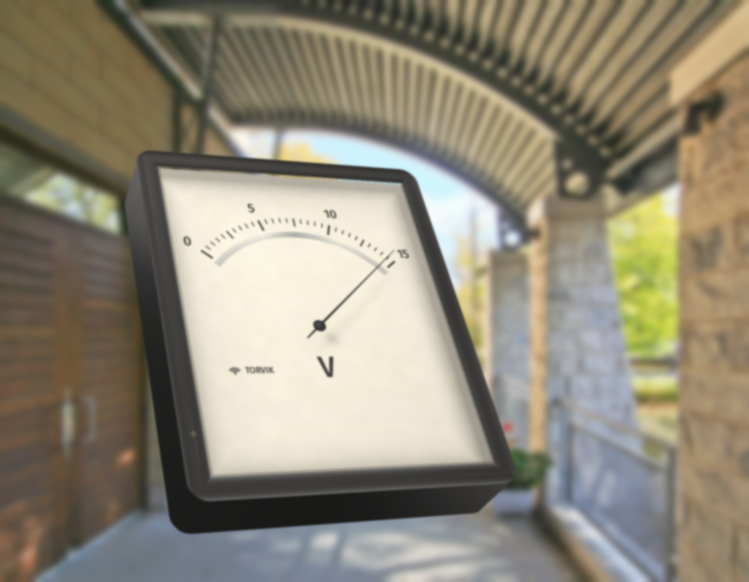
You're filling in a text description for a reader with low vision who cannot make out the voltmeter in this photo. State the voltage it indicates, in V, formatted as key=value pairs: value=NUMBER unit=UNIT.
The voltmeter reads value=14.5 unit=V
